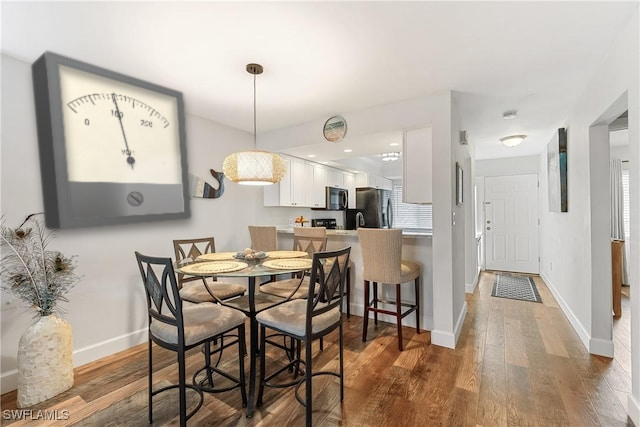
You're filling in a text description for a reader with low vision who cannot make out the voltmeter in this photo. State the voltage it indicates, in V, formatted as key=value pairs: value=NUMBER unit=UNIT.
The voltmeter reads value=100 unit=V
